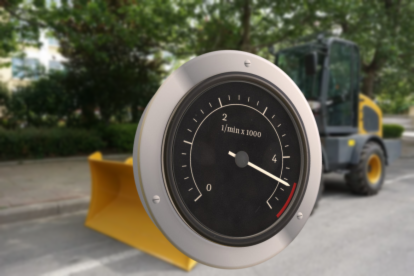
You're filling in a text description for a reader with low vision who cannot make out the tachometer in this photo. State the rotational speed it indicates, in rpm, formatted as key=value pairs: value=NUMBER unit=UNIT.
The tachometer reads value=4500 unit=rpm
